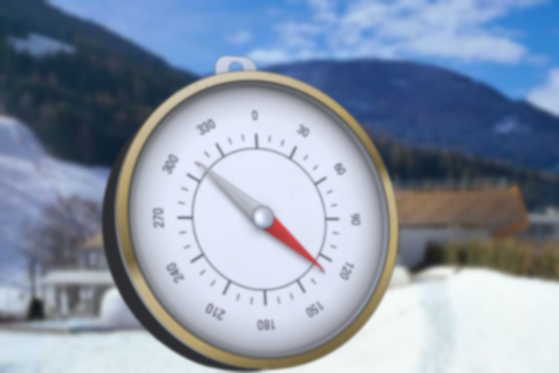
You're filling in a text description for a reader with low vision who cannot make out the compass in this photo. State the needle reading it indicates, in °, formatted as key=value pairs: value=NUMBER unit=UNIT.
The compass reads value=130 unit=°
